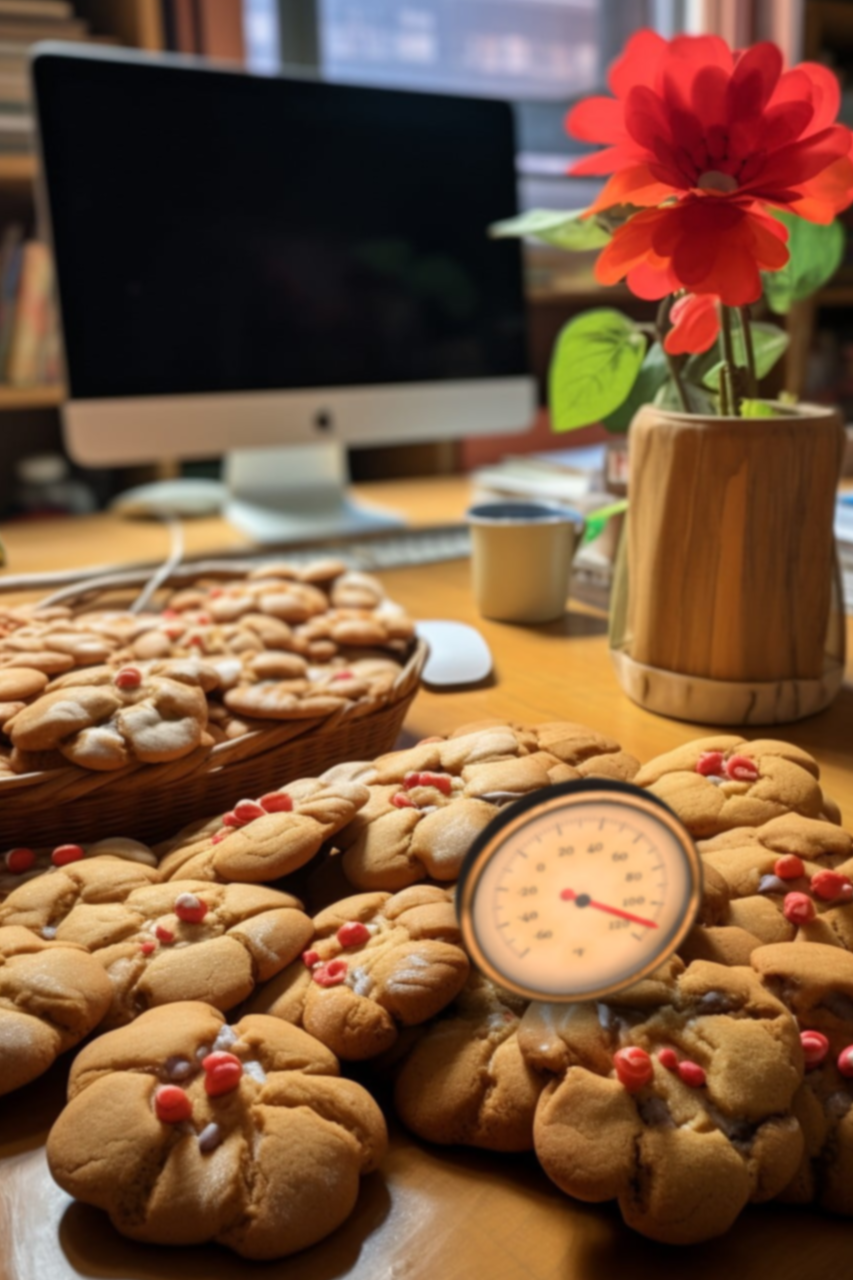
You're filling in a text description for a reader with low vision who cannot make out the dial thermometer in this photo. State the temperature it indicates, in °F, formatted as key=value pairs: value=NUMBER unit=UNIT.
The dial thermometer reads value=110 unit=°F
